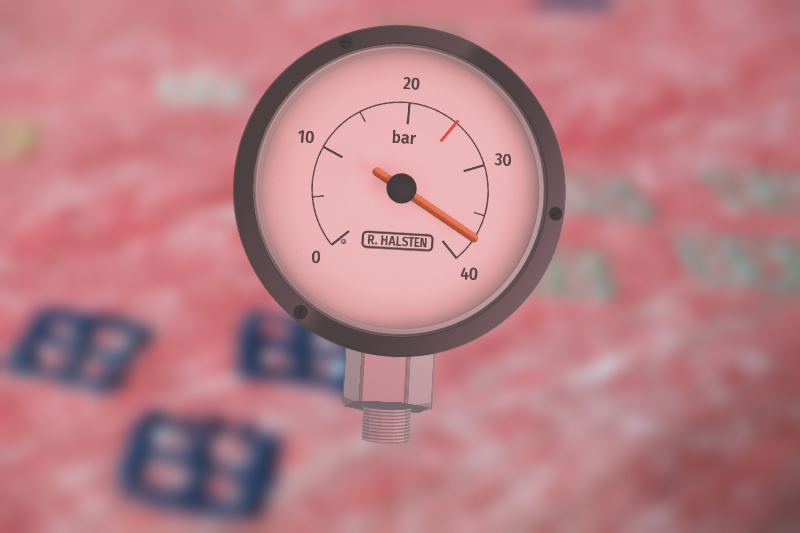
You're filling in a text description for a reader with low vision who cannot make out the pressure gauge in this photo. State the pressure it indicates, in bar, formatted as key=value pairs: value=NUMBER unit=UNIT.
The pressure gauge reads value=37.5 unit=bar
